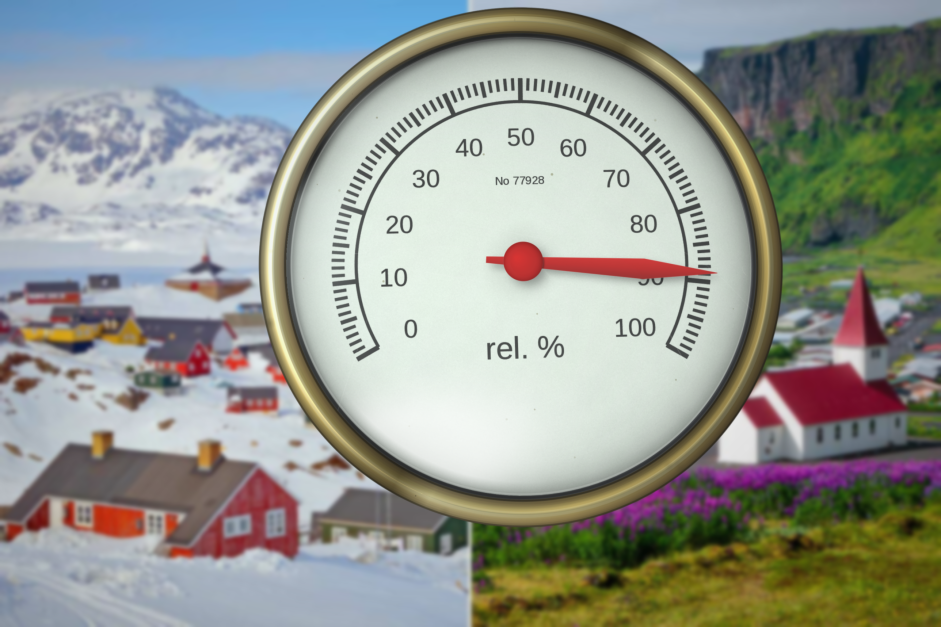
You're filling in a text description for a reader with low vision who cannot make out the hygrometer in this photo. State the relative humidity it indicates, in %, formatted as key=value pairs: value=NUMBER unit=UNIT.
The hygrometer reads value=89 unit=%
